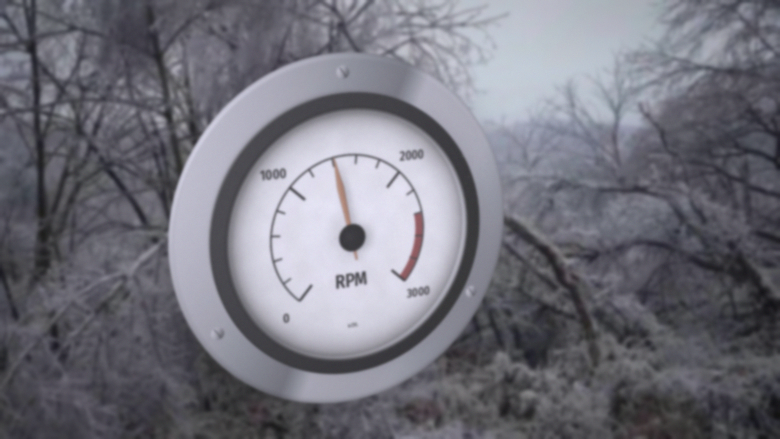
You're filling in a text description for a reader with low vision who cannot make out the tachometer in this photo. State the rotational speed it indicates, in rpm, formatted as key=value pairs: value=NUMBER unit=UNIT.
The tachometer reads value=1400 unit=rpm
